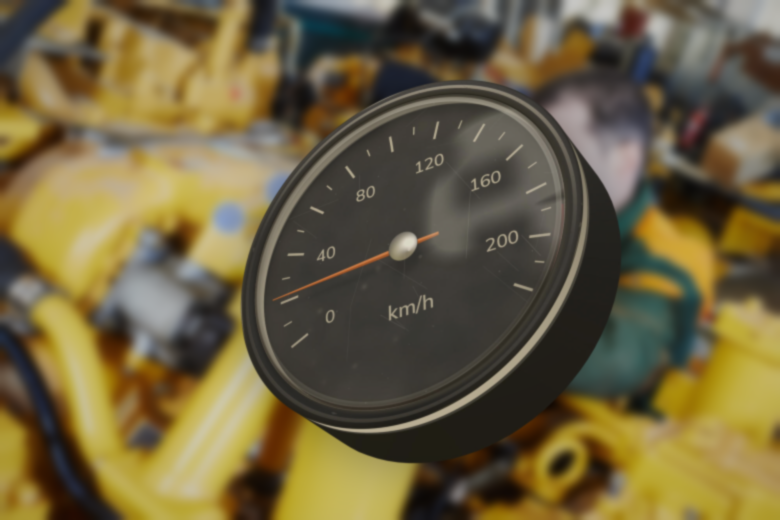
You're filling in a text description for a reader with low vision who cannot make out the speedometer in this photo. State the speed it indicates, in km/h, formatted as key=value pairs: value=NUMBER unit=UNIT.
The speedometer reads value=20 unit=km/h
